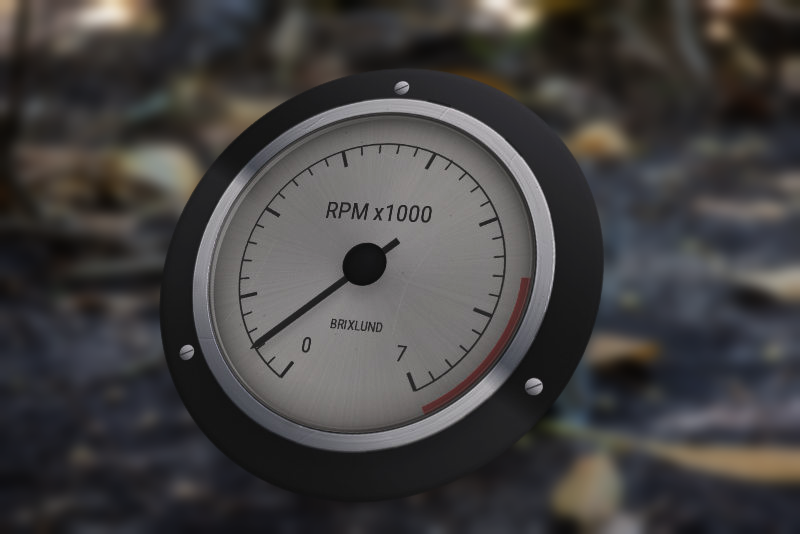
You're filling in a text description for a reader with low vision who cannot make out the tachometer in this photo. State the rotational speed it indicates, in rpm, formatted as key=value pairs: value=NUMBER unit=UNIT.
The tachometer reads value=400 unit=rpm
